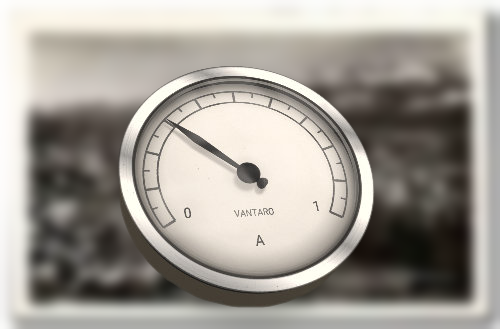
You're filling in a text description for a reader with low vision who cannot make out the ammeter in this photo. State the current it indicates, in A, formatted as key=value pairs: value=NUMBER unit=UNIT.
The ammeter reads value=0.3 unit=A
